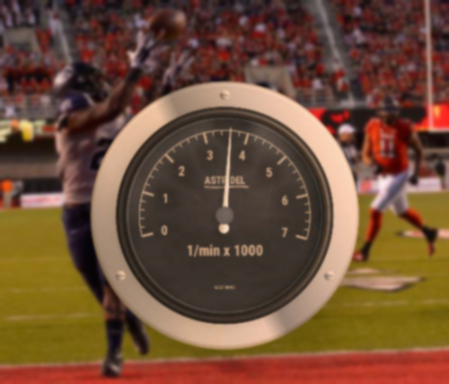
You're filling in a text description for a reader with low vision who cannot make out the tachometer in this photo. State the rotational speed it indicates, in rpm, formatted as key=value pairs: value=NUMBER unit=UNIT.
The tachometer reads value=3600 unit=rpm
